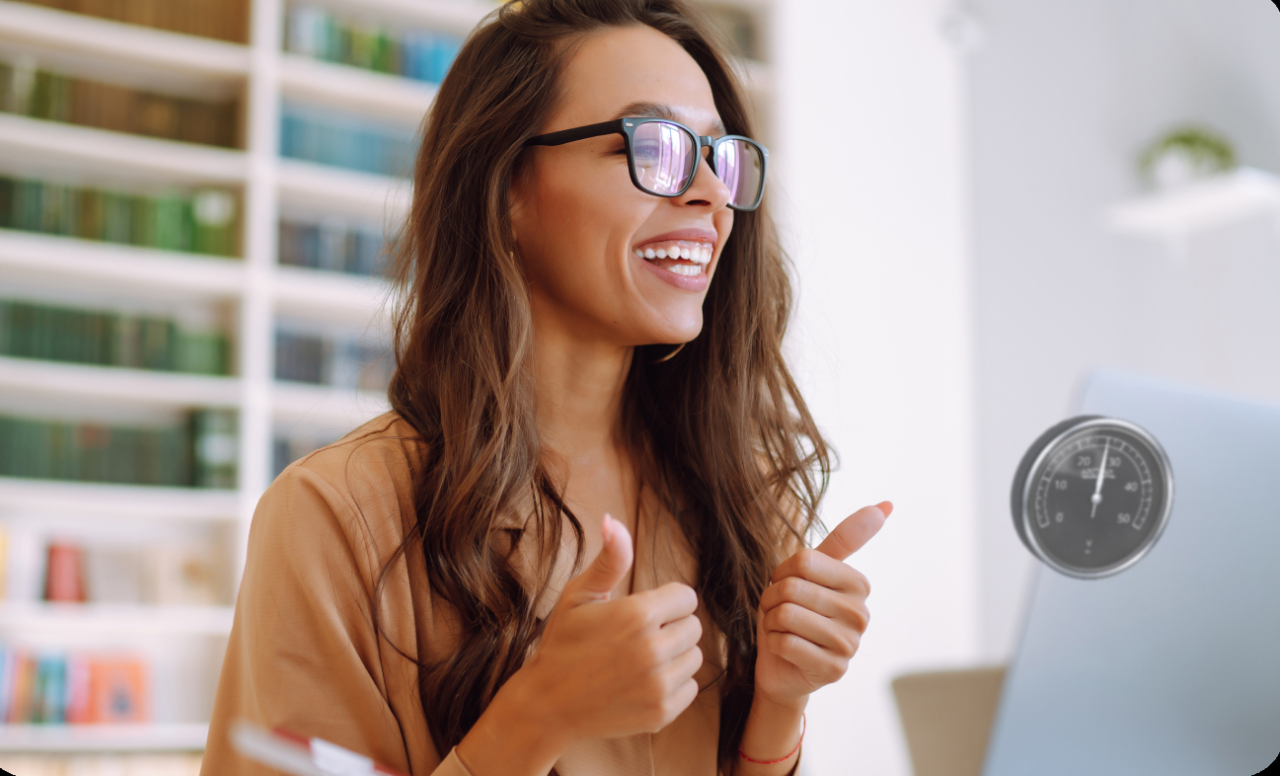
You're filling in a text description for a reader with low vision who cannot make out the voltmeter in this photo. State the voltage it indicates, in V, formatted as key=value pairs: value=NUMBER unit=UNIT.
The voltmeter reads value=26 unit=V
